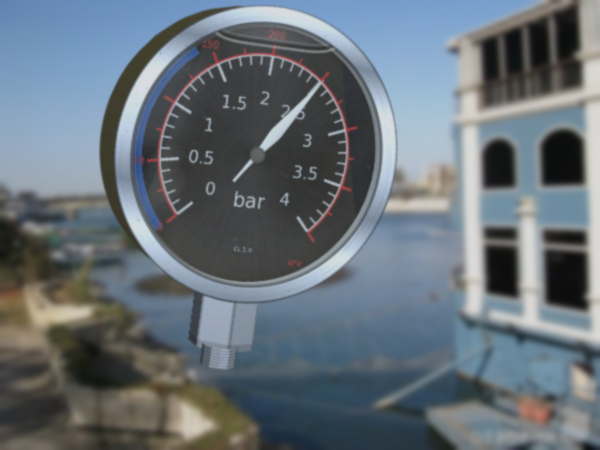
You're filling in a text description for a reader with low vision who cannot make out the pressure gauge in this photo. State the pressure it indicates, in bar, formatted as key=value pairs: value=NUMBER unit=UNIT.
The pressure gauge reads value=2.5 unit=bar
